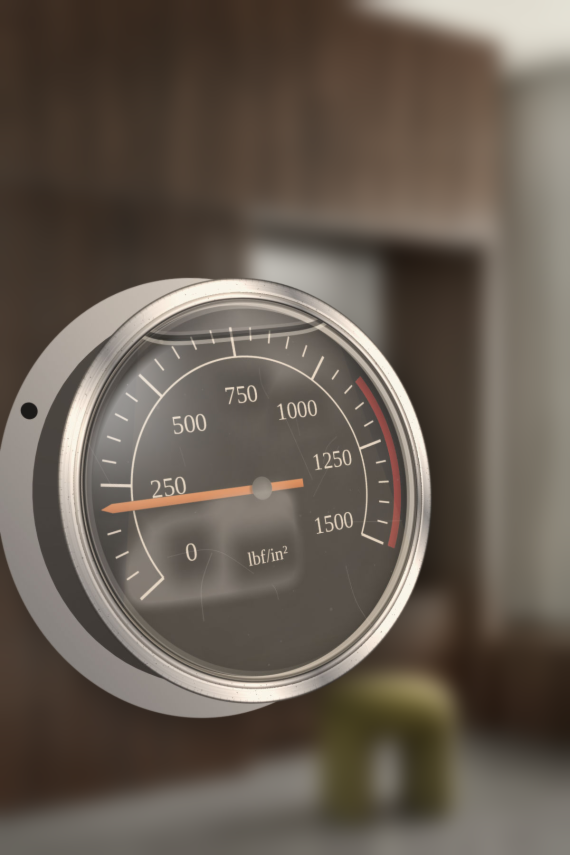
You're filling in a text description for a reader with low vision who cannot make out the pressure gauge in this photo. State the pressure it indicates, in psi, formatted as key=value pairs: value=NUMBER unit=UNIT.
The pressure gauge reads value=200 unit=psi
